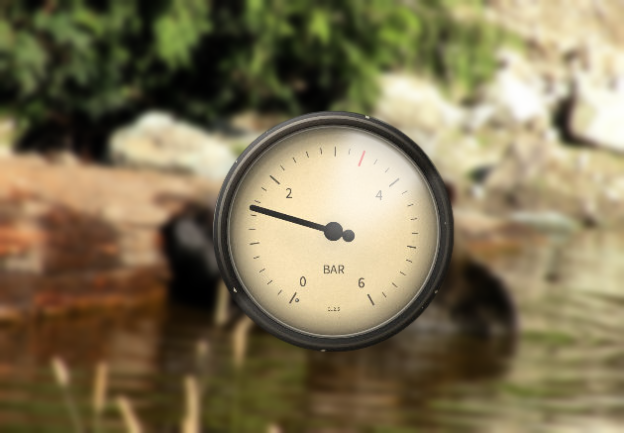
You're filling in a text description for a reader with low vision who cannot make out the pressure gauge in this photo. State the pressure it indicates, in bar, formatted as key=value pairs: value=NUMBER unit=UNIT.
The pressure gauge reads value=1.5 unit=bar
